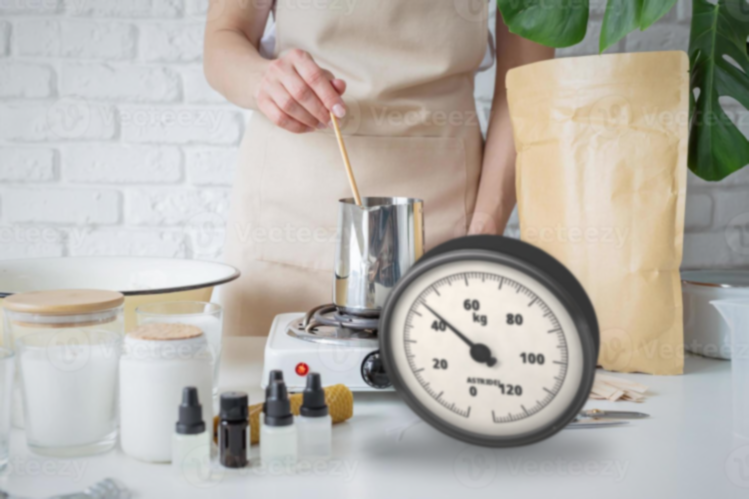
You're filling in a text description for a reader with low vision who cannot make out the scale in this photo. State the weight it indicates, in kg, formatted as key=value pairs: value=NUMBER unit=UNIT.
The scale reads value=45 unit=kg
